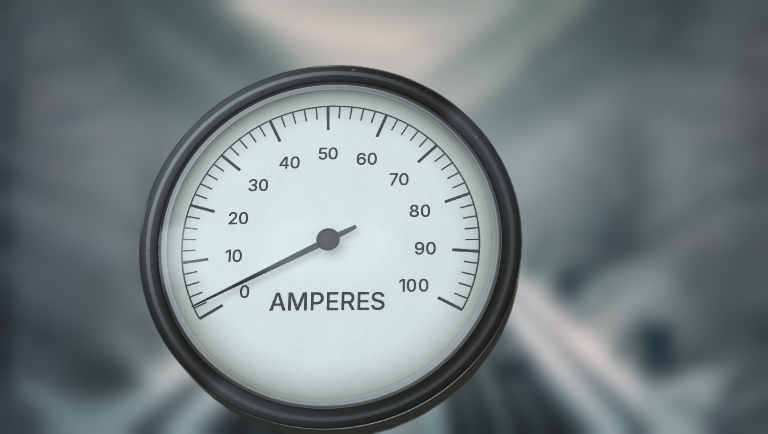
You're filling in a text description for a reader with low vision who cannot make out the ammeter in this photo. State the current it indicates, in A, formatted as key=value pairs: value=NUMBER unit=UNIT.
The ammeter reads value=2 unit=A
